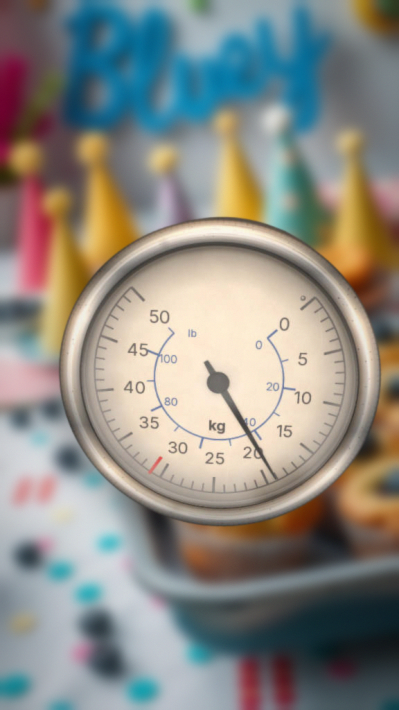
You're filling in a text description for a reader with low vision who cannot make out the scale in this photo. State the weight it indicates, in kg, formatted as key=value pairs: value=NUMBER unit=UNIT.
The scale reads value=19 unit=kg
